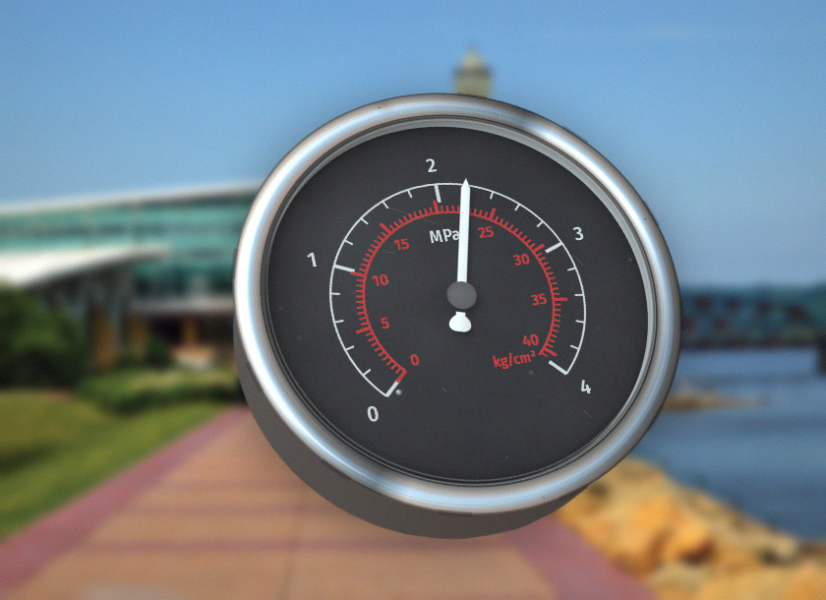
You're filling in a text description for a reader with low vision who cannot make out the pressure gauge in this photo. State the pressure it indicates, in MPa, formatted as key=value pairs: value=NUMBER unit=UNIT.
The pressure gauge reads value=2.2 unit=MPa
